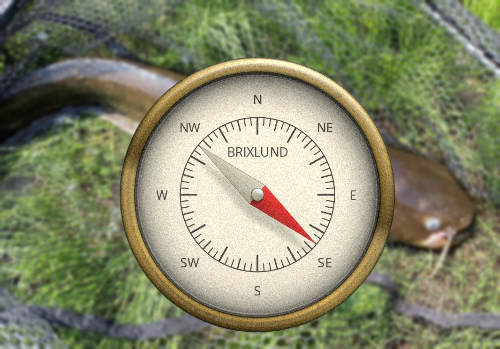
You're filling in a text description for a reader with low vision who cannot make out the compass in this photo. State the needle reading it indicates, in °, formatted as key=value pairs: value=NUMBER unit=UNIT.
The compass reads value=130 unit=°
